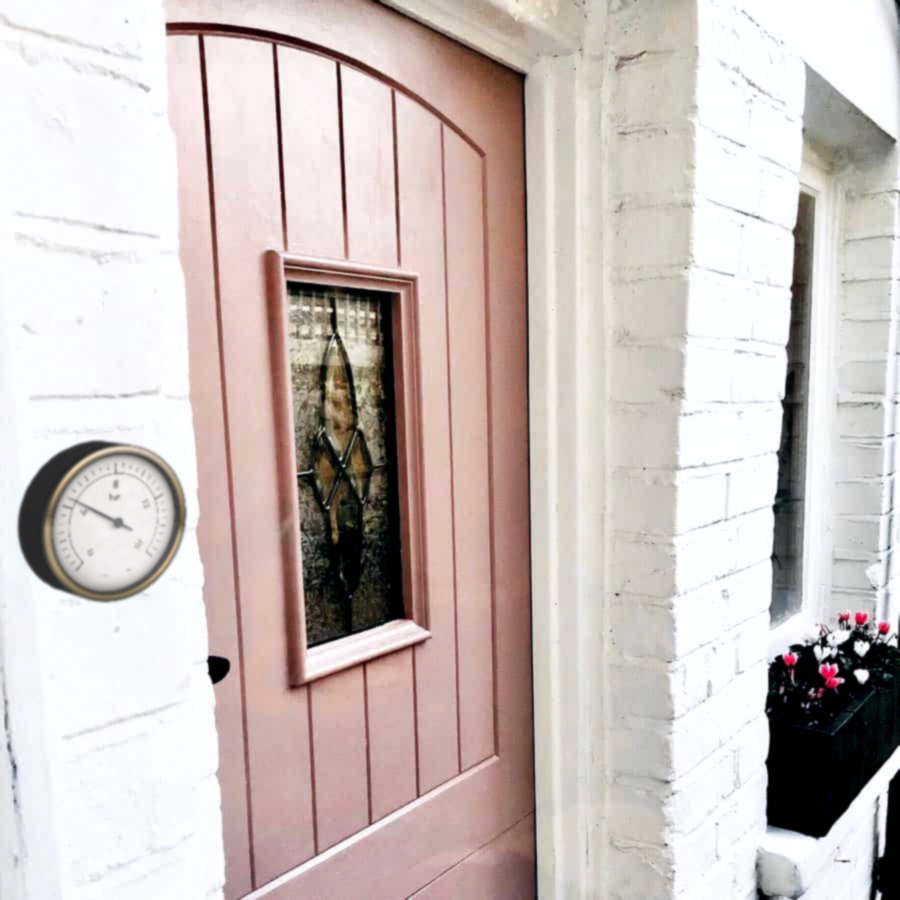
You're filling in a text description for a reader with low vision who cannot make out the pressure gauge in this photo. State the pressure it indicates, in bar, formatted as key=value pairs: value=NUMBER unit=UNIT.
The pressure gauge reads value=4.5 unit=bar
